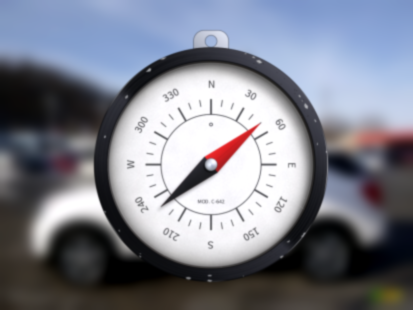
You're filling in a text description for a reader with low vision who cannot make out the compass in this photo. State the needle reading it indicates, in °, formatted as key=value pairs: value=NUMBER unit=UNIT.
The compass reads value=50 unit=°
